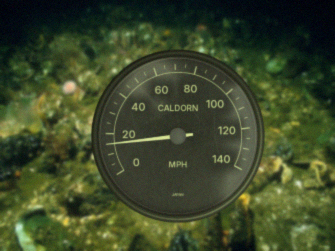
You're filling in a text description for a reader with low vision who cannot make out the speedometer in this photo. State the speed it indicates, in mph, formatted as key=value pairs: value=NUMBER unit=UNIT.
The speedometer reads value=15 unit=mph
